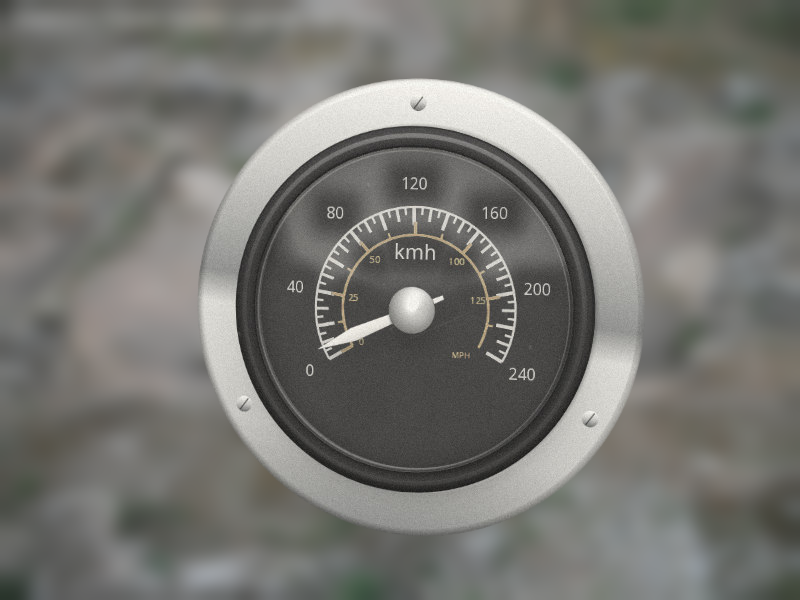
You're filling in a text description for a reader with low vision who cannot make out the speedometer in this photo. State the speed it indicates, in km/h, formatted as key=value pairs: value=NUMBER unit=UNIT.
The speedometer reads value=7.5 unit=km/h
